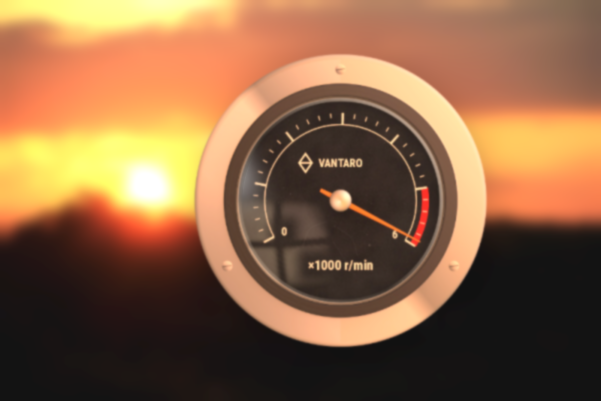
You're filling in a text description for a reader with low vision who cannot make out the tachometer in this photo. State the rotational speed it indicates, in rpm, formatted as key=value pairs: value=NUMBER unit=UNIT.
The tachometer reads value=5900 unit=rpm
